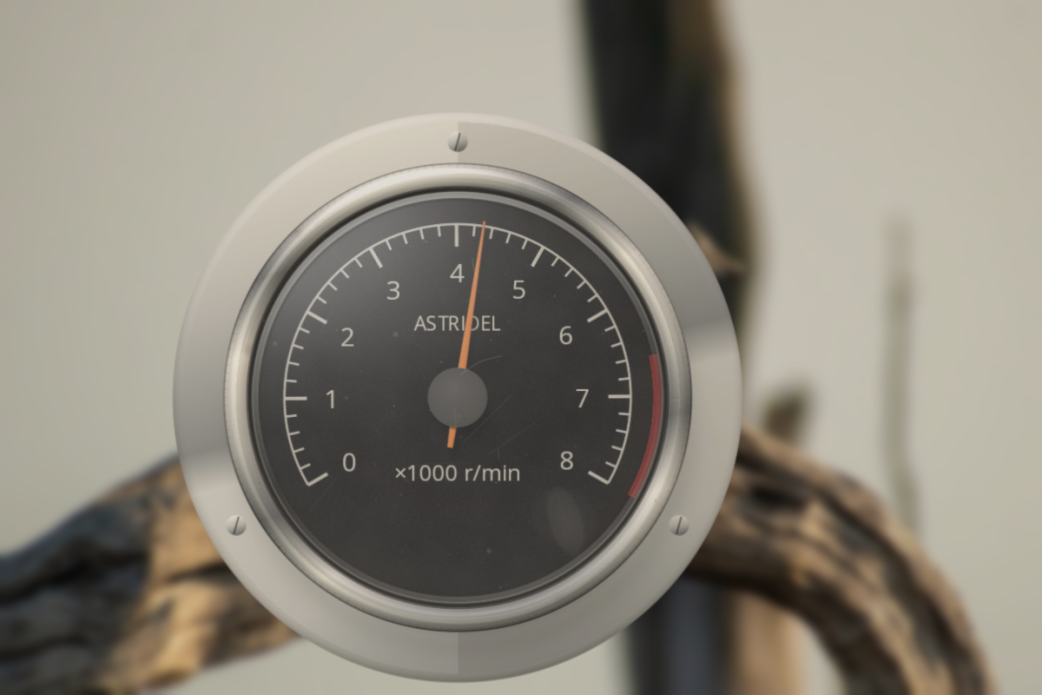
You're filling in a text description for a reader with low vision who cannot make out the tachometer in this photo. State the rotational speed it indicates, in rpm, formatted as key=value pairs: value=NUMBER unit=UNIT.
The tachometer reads value=4300 unit=rpm
